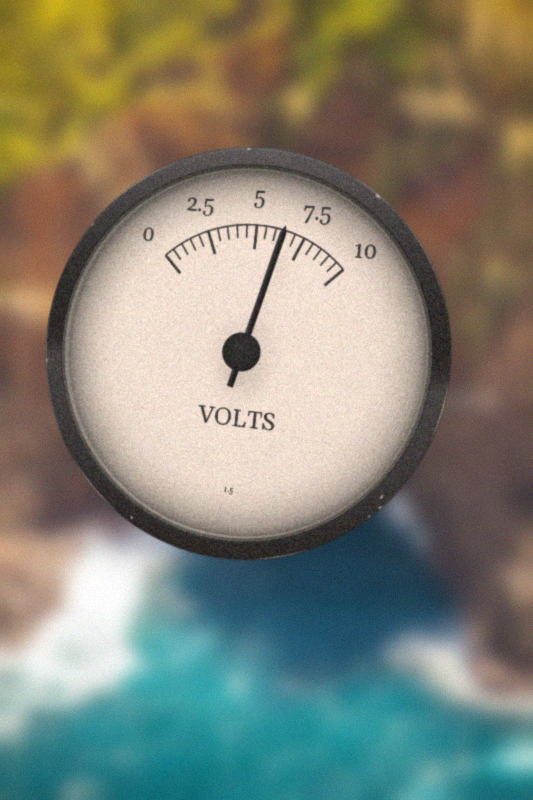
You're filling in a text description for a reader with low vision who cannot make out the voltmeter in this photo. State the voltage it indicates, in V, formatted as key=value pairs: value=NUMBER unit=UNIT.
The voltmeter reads value=6.5 unit=V
